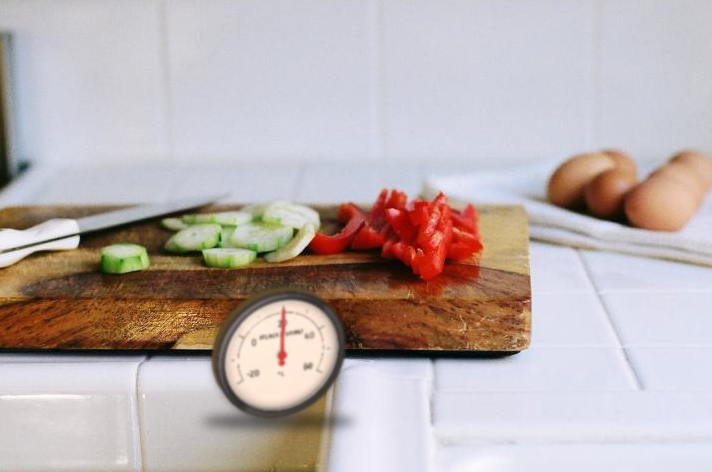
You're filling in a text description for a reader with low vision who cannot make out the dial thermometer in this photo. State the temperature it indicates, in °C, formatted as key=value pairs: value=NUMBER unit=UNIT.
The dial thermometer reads value=20 unit=°C
